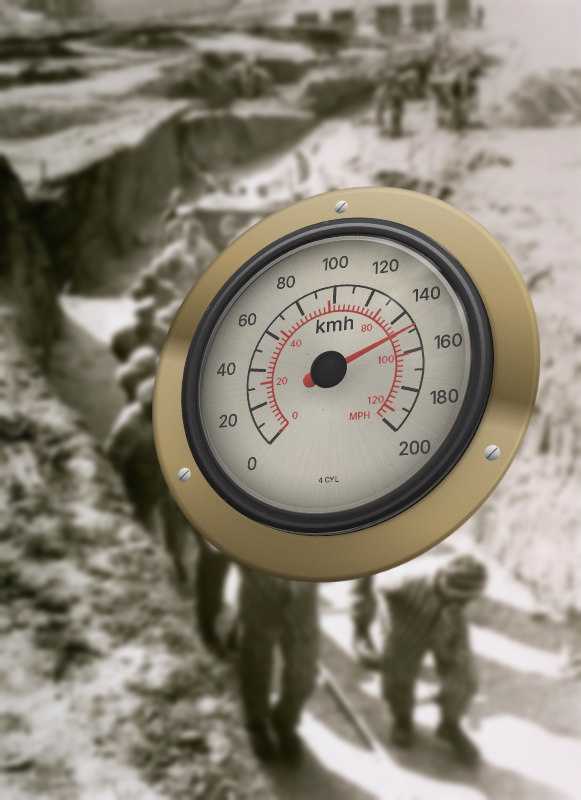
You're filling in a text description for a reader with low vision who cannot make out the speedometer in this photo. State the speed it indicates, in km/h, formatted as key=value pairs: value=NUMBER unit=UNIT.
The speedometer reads value=150 unit=km/h
